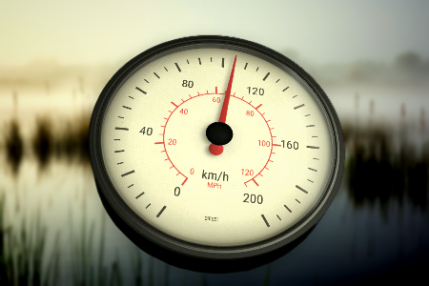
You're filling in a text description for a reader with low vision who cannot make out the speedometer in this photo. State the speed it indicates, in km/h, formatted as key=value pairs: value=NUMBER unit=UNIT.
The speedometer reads value=105 unit=km/h
